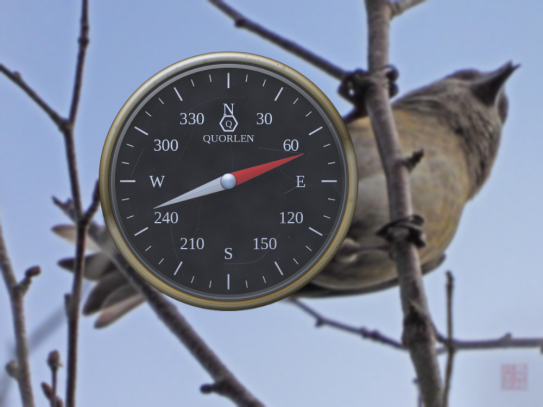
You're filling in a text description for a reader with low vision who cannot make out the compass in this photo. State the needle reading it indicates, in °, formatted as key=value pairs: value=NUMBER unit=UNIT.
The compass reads value=70 unit=°
